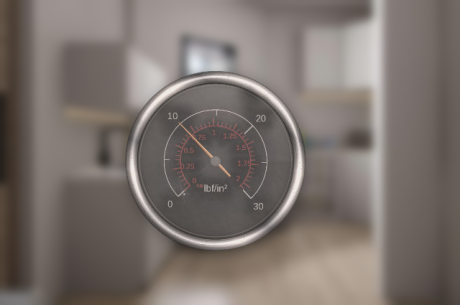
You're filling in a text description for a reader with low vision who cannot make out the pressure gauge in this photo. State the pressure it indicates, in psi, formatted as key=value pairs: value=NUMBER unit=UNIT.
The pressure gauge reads value=10 unit=psi
